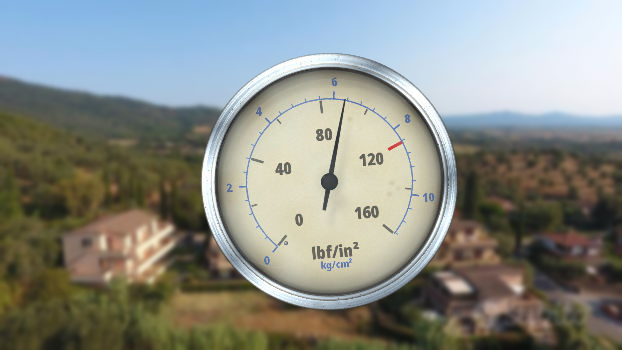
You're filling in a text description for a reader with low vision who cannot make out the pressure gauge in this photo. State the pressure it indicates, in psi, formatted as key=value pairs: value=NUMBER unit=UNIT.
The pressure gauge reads value=90 unit=psi
